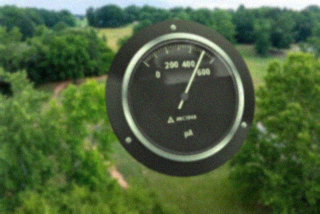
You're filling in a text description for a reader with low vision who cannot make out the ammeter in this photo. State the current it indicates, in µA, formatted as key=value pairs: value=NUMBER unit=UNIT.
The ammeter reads value=500 unit=µA
